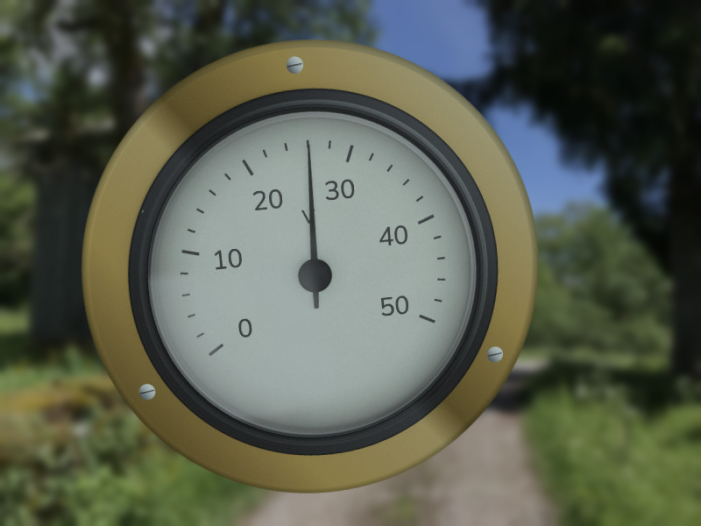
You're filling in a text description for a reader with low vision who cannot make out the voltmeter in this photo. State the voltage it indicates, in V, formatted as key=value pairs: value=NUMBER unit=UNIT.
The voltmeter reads value=26 unit=V
